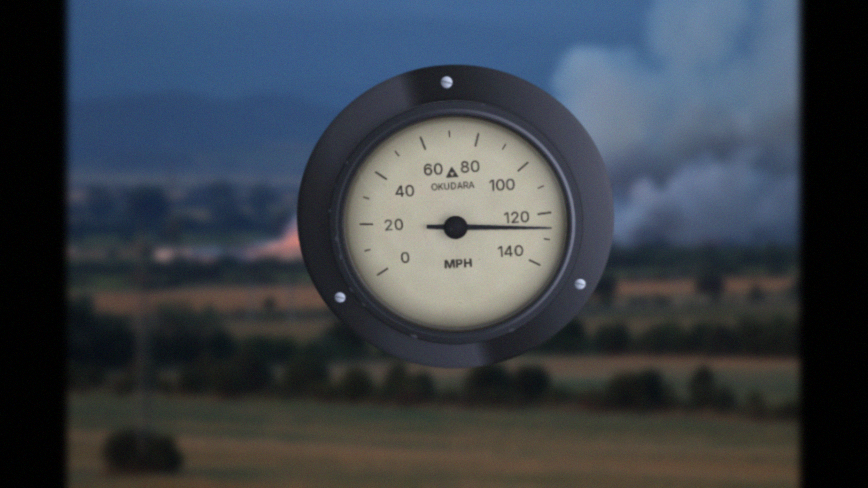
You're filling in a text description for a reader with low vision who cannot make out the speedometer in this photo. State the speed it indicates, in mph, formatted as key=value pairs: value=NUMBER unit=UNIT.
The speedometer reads value=125 unit=mph
